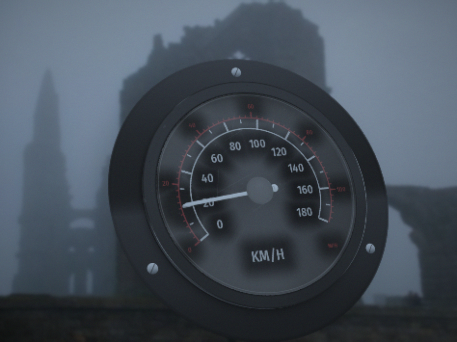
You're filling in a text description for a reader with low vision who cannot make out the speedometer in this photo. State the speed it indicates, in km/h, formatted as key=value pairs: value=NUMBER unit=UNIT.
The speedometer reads value=20 unit=km/h
